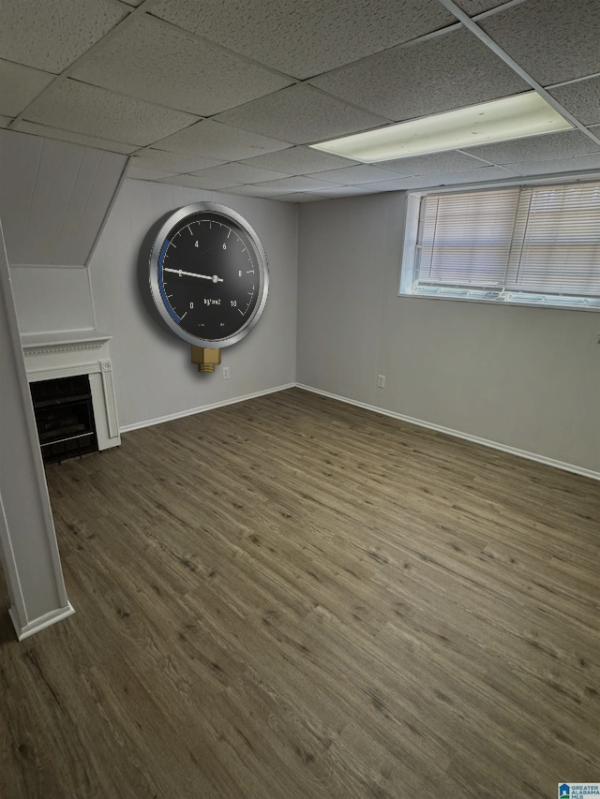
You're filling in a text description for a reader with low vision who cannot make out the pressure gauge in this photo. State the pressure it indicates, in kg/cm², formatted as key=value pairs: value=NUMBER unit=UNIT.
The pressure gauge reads value=2 unit=kg/cm²
